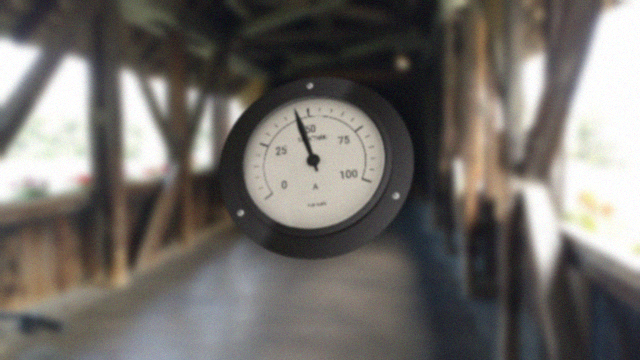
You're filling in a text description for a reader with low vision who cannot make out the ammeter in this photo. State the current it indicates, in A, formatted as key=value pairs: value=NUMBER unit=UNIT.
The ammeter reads value=45 unit=A
